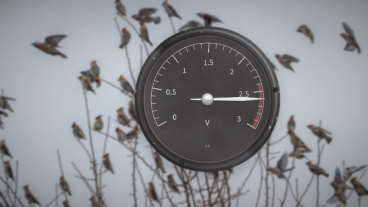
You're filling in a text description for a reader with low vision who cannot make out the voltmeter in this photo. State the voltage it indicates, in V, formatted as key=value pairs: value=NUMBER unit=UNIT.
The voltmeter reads value=2.6 unit=V
